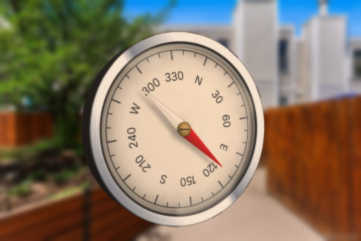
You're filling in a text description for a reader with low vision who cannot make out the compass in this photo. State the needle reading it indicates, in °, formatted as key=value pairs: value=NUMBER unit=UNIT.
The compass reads value=110 unit=°
